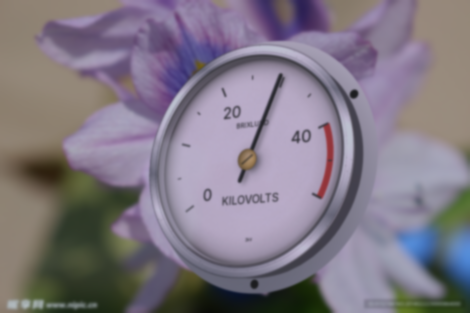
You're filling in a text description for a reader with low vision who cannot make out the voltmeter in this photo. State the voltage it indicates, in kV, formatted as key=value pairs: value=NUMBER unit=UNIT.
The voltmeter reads value=30 unit=kV
